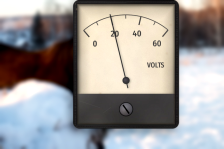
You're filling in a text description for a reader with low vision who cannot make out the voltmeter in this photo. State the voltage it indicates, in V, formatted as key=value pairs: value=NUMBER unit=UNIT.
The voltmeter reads value=20 unit=V
